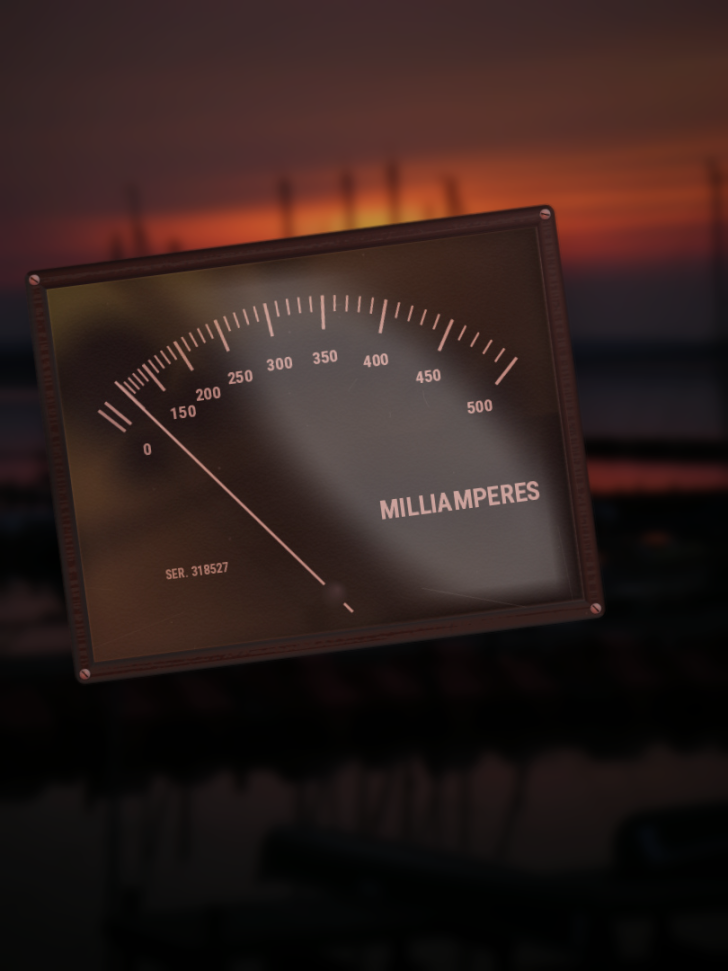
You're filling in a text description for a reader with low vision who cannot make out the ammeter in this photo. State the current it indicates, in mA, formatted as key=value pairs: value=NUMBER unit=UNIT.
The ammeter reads value=100 unit=mA
